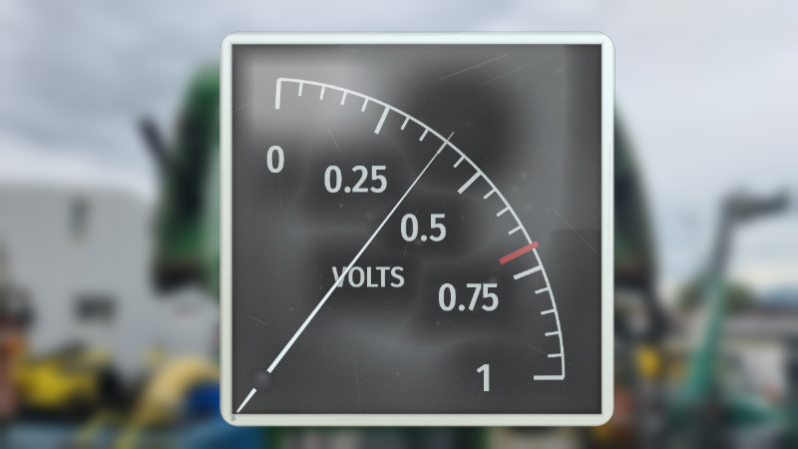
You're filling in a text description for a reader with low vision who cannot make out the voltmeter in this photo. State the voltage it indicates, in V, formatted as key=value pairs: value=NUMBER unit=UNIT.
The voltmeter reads value=0.4 unit=V
